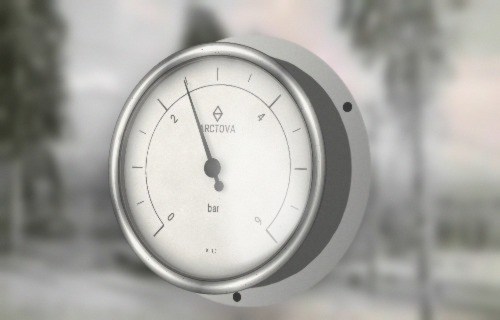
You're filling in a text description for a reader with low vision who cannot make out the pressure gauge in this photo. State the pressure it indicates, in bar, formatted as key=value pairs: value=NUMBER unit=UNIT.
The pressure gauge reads value=2.5 unit=bar
